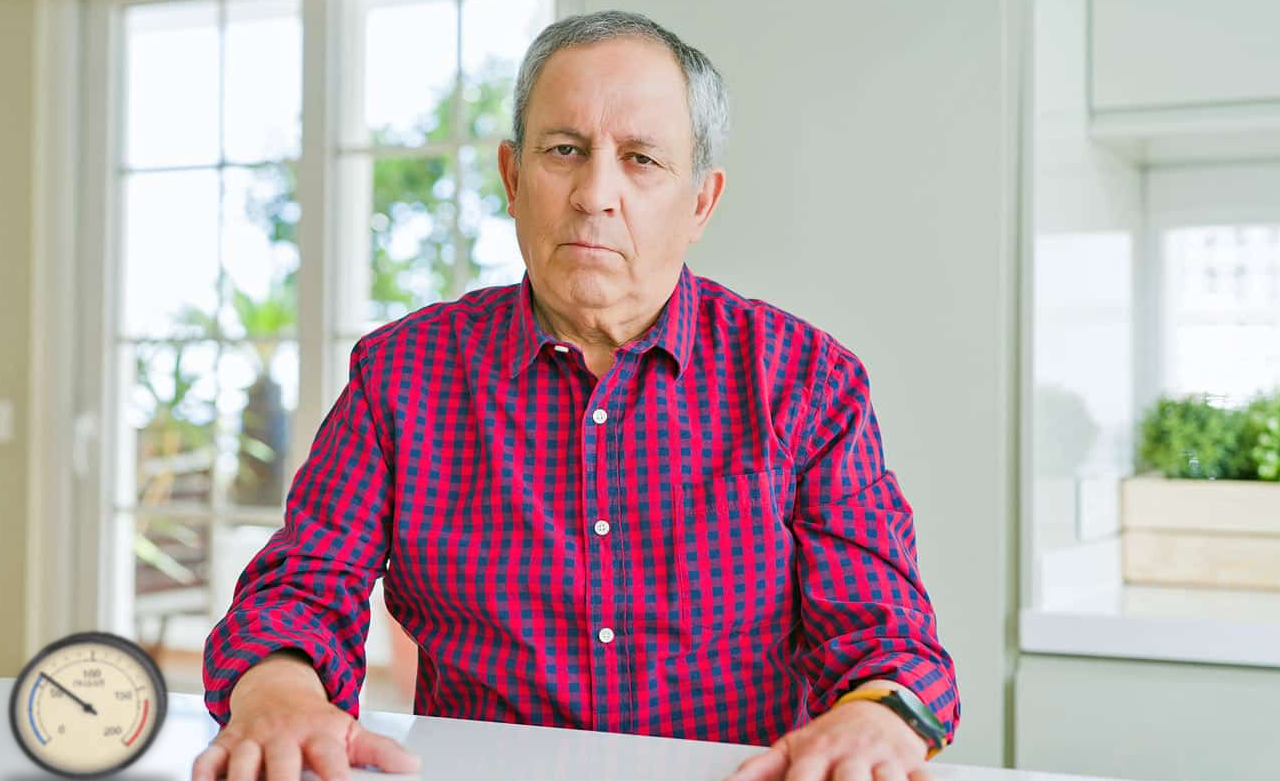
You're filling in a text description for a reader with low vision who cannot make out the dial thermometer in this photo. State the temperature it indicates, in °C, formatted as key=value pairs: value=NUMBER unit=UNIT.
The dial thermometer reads value=60 unit=°C
